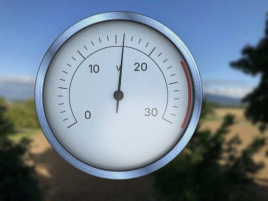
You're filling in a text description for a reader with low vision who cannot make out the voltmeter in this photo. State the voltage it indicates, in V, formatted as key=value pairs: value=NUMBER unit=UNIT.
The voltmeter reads value=16 unit=V
